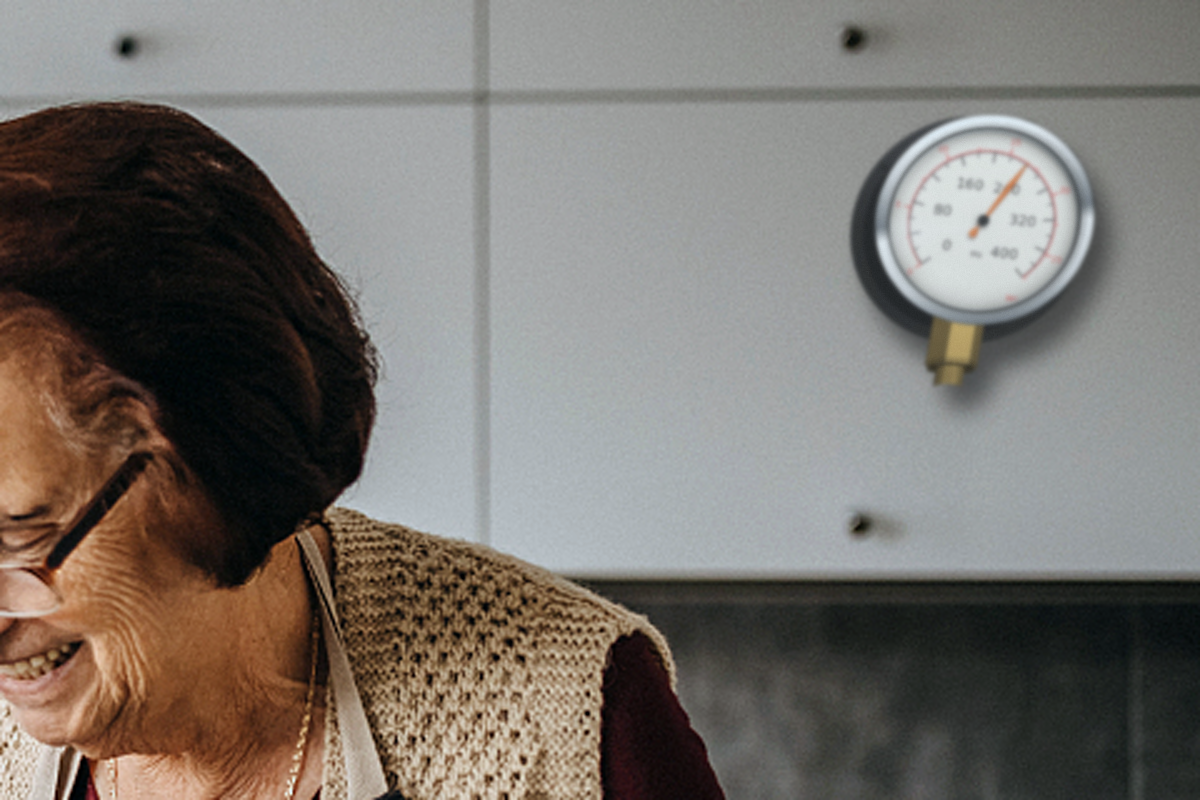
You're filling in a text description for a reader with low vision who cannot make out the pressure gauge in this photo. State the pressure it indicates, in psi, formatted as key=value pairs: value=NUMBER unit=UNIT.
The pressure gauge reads value=240 unit=psi
